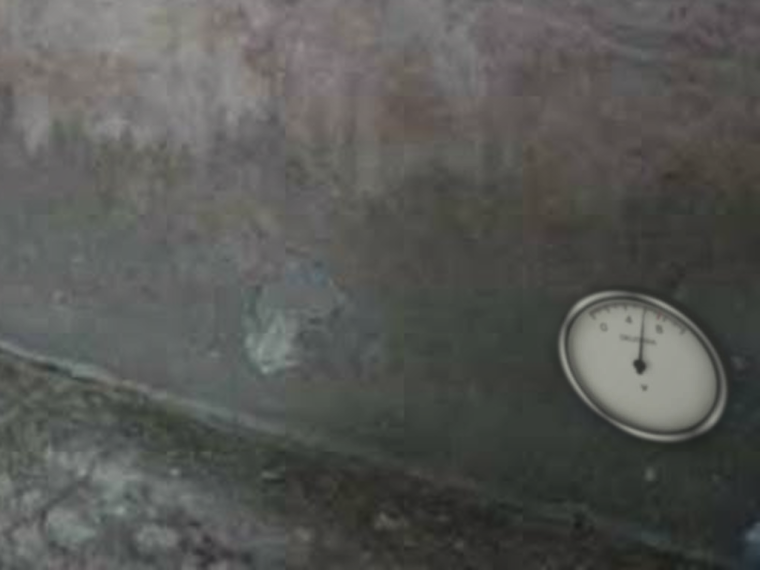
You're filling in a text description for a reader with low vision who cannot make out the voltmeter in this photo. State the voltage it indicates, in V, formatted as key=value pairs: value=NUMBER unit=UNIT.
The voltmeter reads value=6 unit=V
